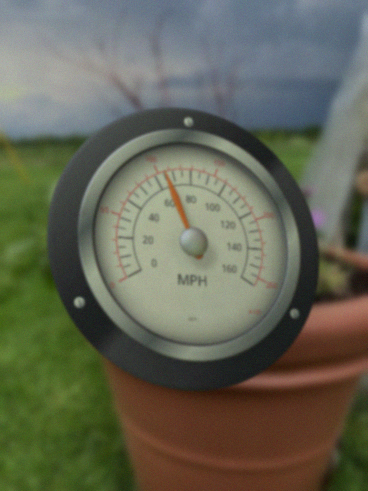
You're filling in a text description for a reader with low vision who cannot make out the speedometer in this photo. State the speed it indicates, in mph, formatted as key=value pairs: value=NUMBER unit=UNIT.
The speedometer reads value=65 unit=mph
